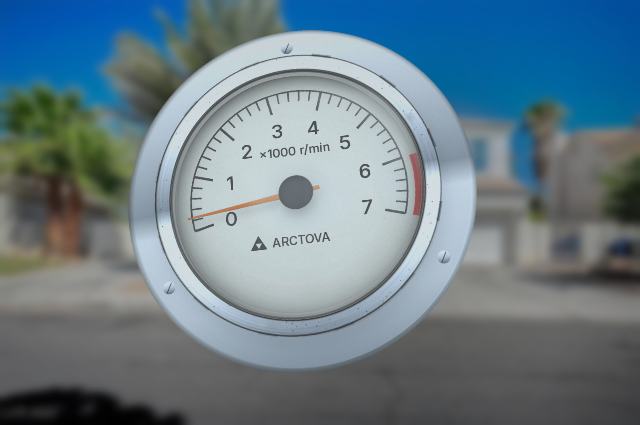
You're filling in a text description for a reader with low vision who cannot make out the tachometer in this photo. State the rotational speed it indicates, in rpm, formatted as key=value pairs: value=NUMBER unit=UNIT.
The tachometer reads value=200 unit=rpm
